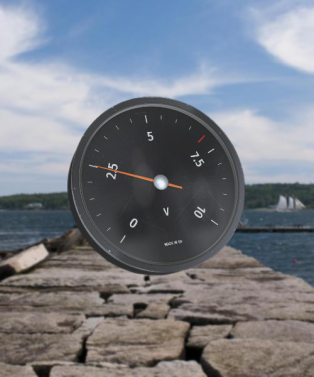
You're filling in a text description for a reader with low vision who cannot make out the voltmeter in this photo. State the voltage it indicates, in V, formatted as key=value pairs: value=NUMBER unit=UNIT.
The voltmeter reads value=2.5 unit=V
